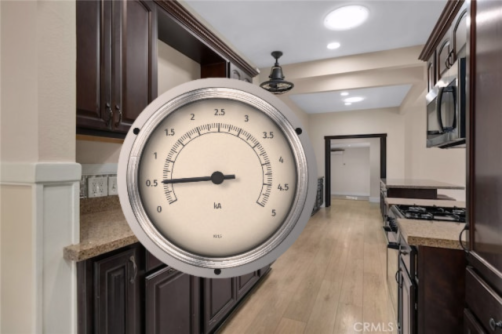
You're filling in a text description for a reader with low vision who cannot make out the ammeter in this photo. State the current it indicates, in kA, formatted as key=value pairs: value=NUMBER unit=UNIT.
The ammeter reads value=0.5 unit=kA
